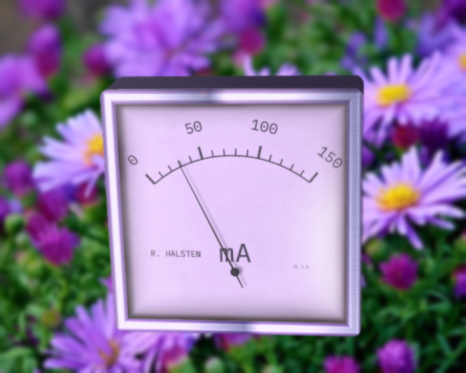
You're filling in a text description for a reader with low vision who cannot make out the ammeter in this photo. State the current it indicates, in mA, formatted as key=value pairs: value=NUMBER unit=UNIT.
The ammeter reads value=30 unit=mA
